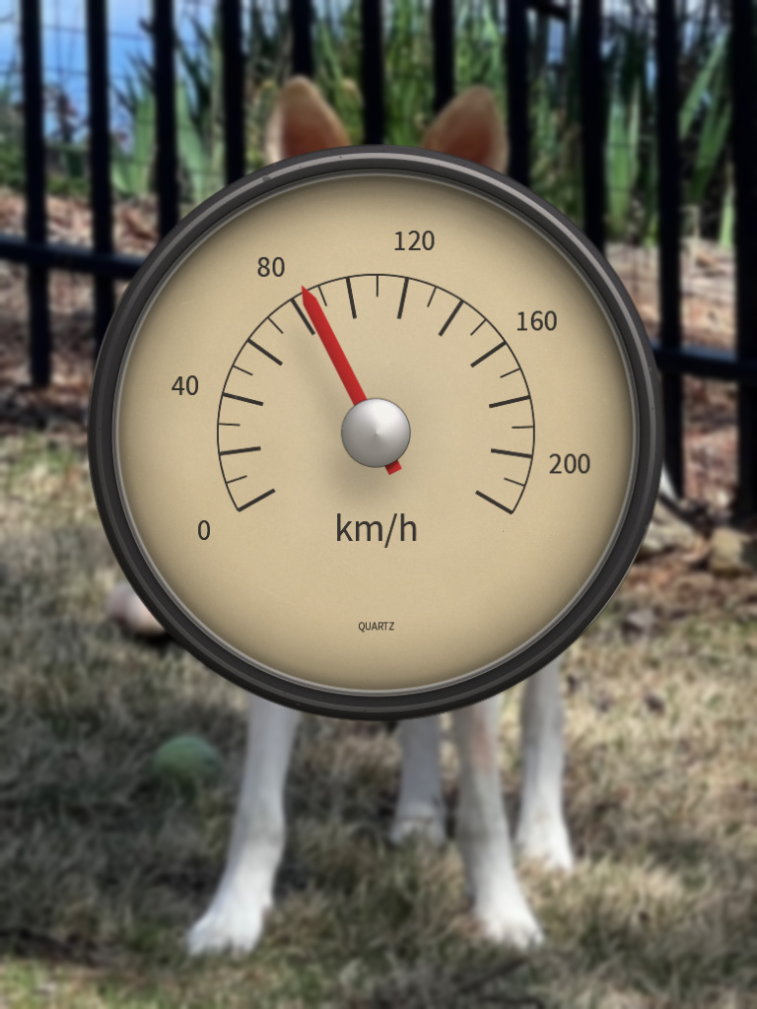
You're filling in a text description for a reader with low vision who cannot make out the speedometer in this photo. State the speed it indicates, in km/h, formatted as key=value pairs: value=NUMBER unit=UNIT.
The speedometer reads value=85 unit=km/h
